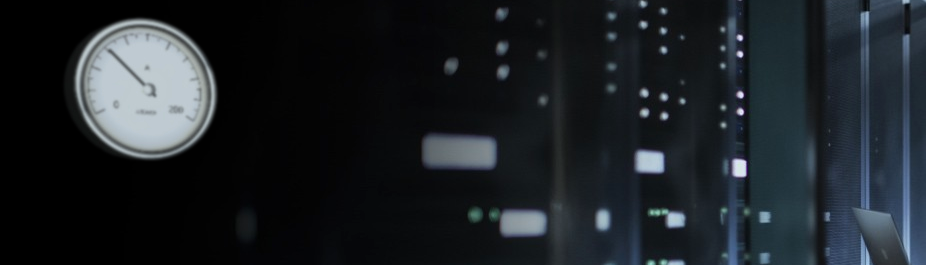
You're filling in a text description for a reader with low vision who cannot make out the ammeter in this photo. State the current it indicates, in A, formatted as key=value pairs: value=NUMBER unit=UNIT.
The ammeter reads value=60 unit=A
